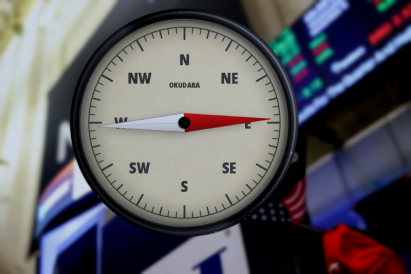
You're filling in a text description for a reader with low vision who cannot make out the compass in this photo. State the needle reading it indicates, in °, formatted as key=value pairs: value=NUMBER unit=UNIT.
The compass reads value=87.5 unit=°
